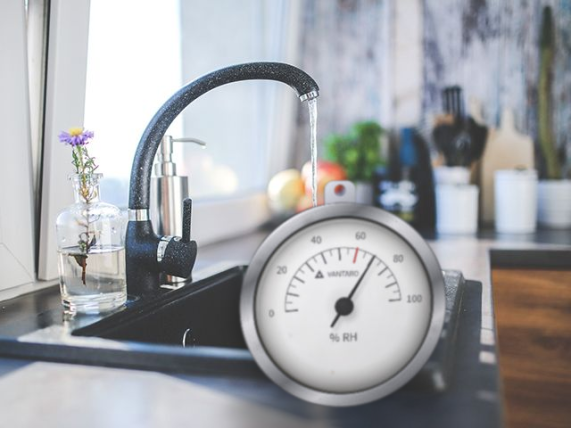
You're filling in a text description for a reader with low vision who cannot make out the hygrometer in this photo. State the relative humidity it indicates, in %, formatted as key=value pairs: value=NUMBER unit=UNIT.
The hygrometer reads value=70 unit=%
